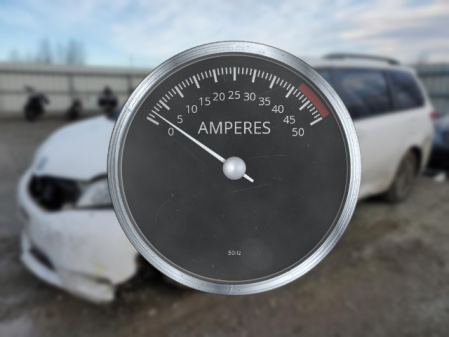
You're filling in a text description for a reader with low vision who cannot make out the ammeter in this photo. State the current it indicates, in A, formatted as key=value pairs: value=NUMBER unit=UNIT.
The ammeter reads value=2 unit=A
